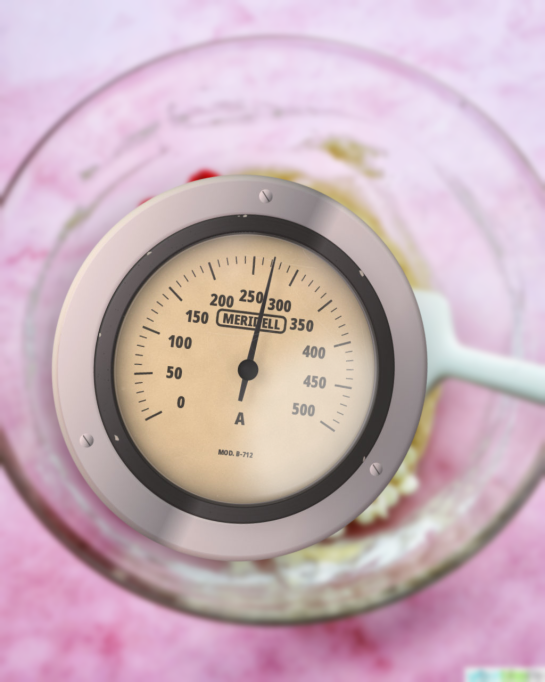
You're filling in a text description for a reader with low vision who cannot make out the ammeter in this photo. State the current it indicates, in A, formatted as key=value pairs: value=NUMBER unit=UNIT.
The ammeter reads value=270 unit=A
